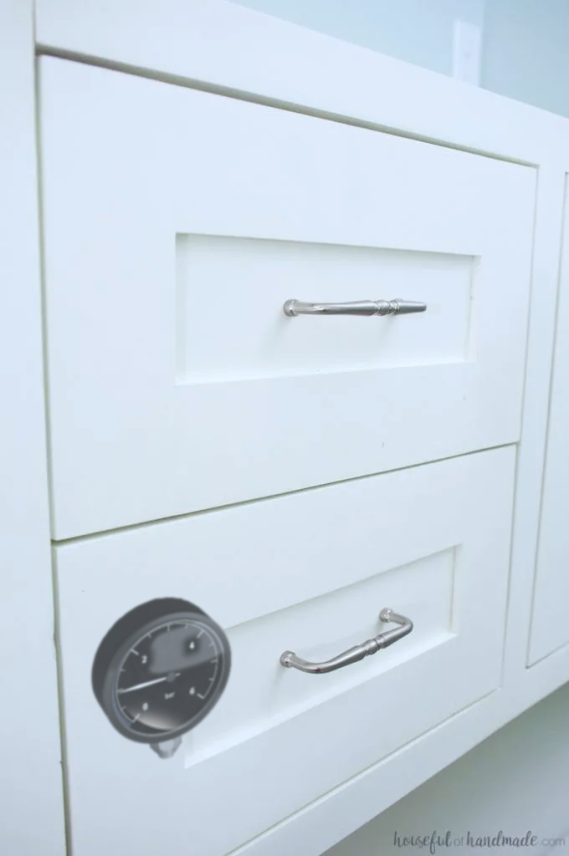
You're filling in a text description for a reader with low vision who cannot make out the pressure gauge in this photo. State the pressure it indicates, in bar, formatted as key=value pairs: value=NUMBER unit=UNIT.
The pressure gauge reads value=1 unit=bar
